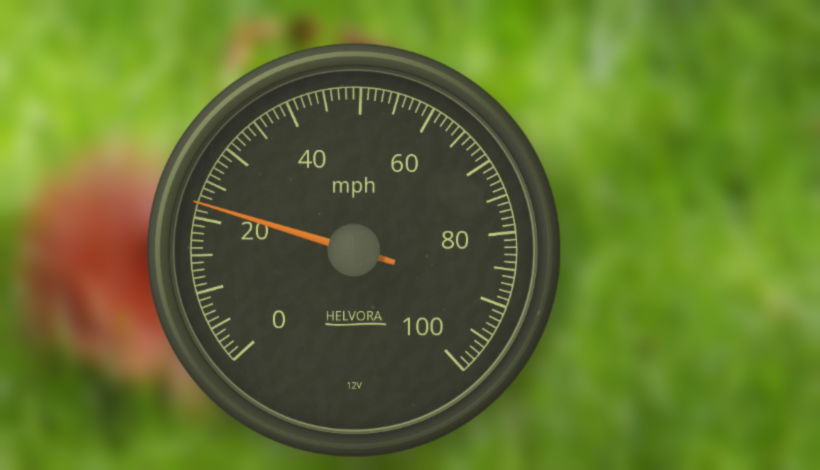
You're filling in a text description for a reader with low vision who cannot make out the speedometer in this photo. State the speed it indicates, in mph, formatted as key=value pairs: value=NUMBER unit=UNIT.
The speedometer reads value=22 unit=mph
